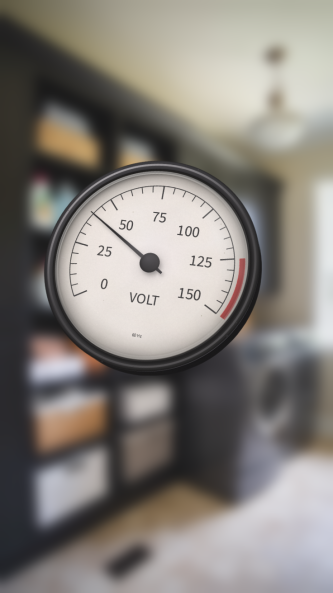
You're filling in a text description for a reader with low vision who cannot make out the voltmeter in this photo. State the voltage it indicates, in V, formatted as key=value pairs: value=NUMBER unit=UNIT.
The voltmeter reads value=40 unit=V
